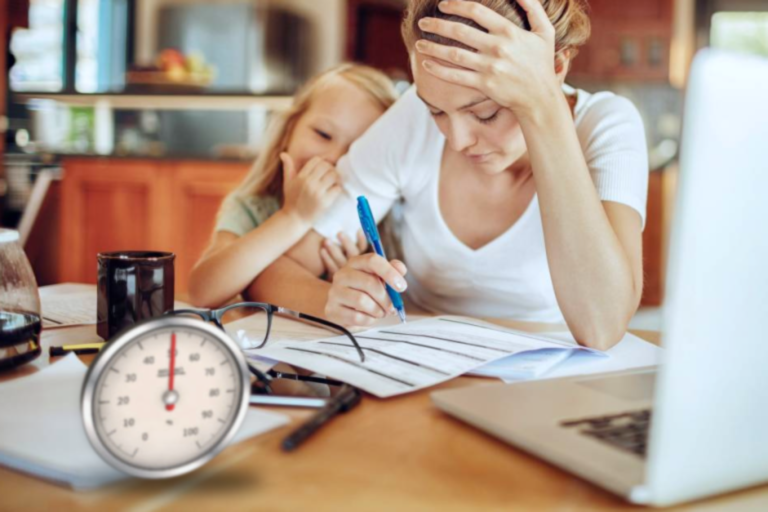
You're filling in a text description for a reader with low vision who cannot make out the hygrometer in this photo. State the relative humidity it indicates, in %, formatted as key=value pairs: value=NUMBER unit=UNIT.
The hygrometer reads value=50 unit=%
